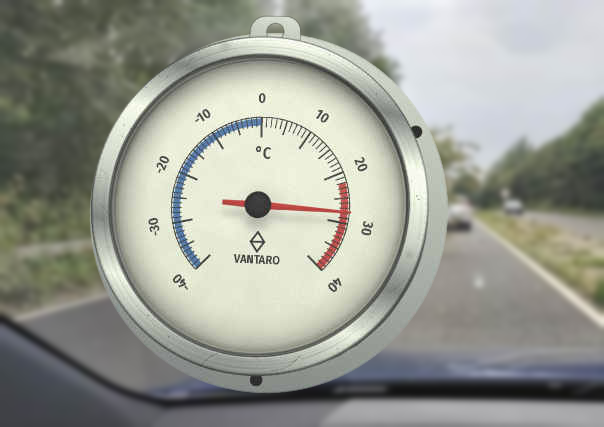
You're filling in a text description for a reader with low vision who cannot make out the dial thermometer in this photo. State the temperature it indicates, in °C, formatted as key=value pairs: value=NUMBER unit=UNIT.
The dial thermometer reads value=28 unit=°C
